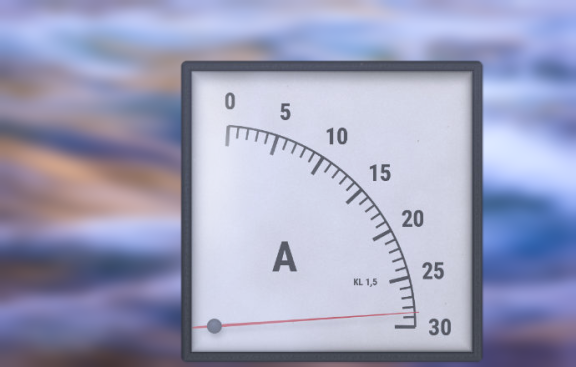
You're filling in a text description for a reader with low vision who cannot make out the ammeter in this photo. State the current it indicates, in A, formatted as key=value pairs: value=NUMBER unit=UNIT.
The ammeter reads value=28.5 unit=A
